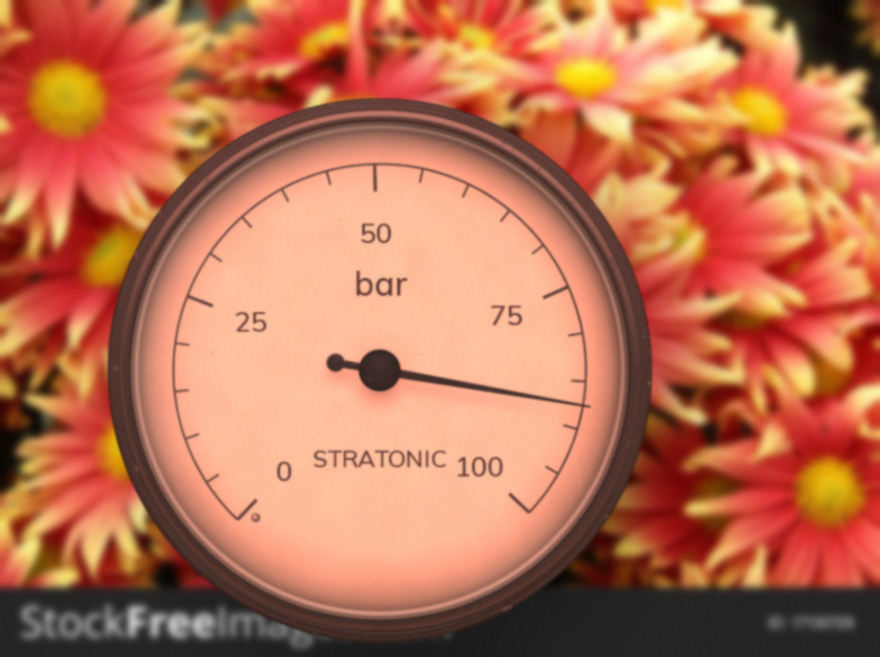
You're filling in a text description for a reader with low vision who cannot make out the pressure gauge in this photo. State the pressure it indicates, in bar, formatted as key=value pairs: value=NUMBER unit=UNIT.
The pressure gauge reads value=87.5 unit=bar
